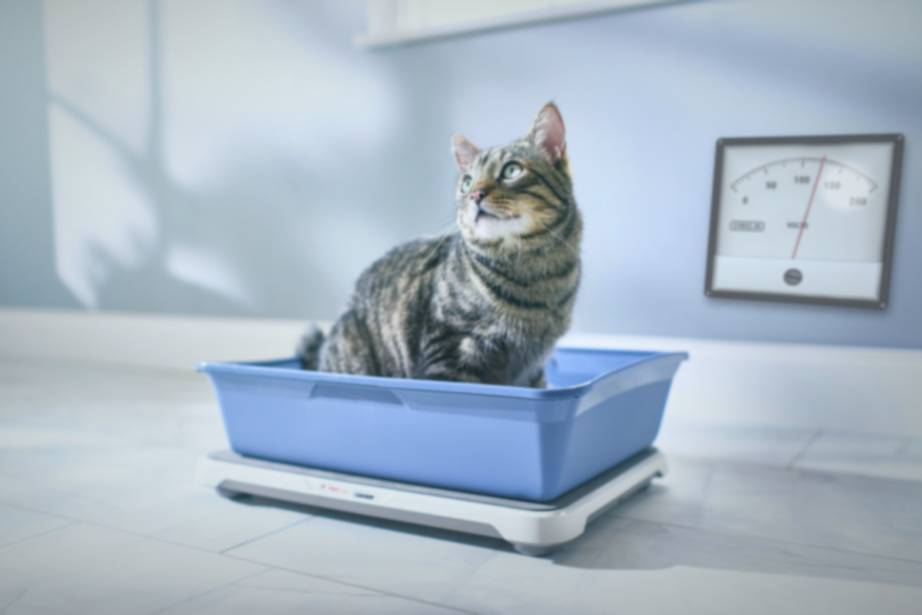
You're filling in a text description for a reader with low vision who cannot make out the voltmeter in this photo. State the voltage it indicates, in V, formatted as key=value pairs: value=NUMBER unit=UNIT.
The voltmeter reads value=125 unit=V
